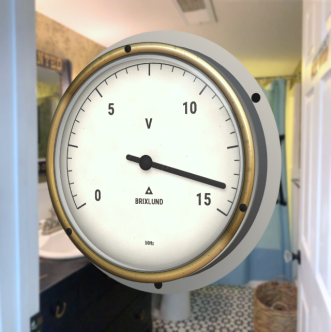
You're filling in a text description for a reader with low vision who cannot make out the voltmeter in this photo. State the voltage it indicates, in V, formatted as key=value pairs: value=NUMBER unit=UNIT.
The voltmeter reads value=14 unit=V
